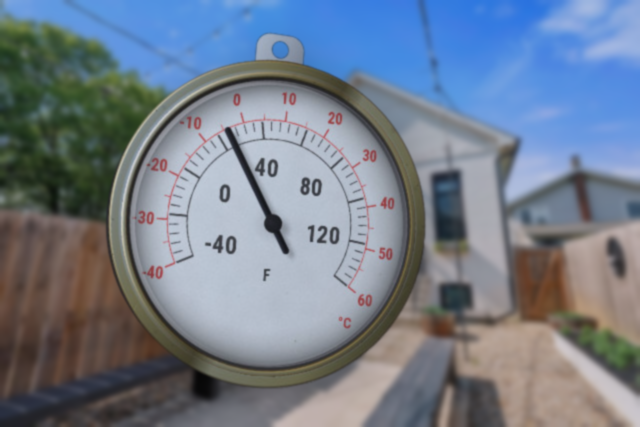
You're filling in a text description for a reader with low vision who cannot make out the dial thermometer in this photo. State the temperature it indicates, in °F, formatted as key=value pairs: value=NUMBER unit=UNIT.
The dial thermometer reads value=24 unit=°F
